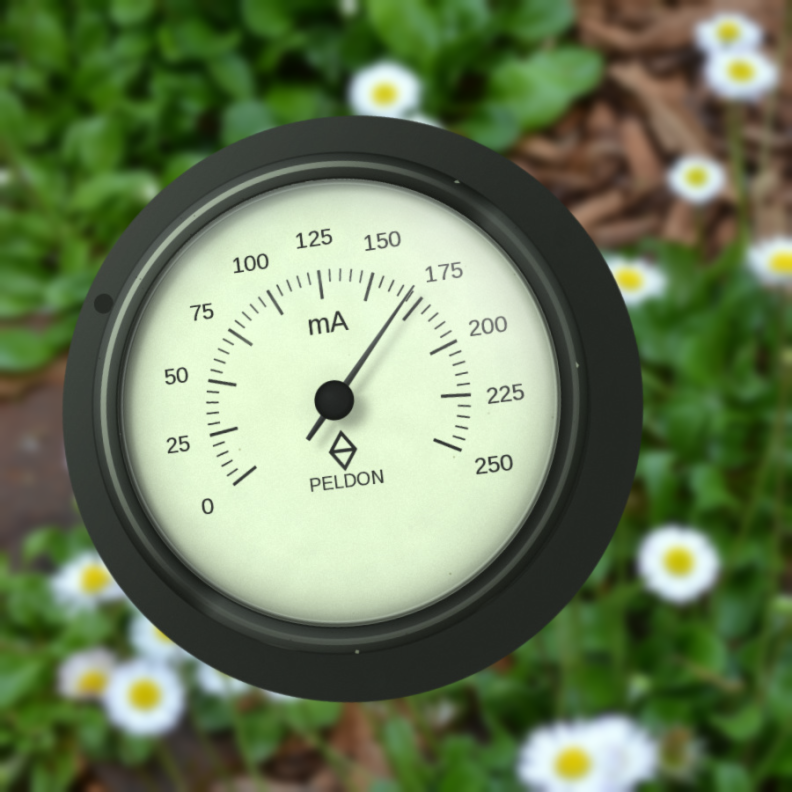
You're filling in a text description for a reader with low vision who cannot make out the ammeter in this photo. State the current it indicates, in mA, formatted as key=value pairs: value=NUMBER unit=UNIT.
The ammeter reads value=170 unit=mA
